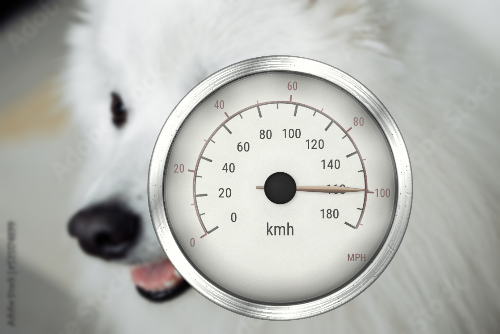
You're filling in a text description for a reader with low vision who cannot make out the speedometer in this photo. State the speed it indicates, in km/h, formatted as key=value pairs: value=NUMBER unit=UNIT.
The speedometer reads value=160 unit=km/h
